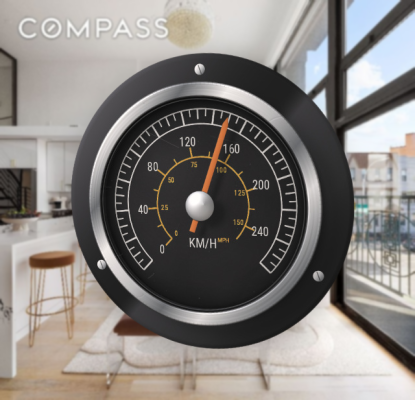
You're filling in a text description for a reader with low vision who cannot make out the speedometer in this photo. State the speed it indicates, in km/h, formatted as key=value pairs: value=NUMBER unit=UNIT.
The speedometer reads value=150 unit=km/h
